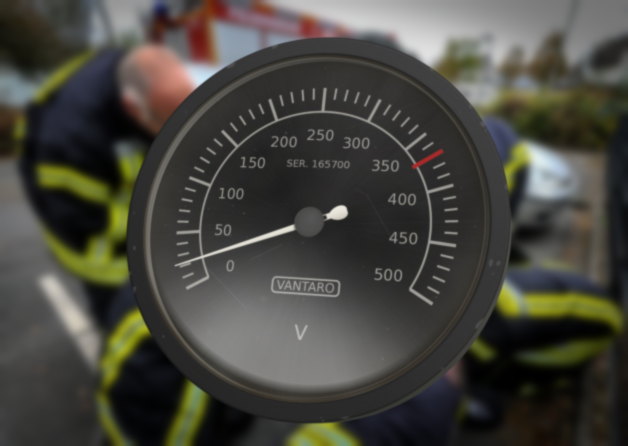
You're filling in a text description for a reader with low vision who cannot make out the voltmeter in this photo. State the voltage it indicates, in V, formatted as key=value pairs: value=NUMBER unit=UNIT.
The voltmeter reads value=20 unit=V
